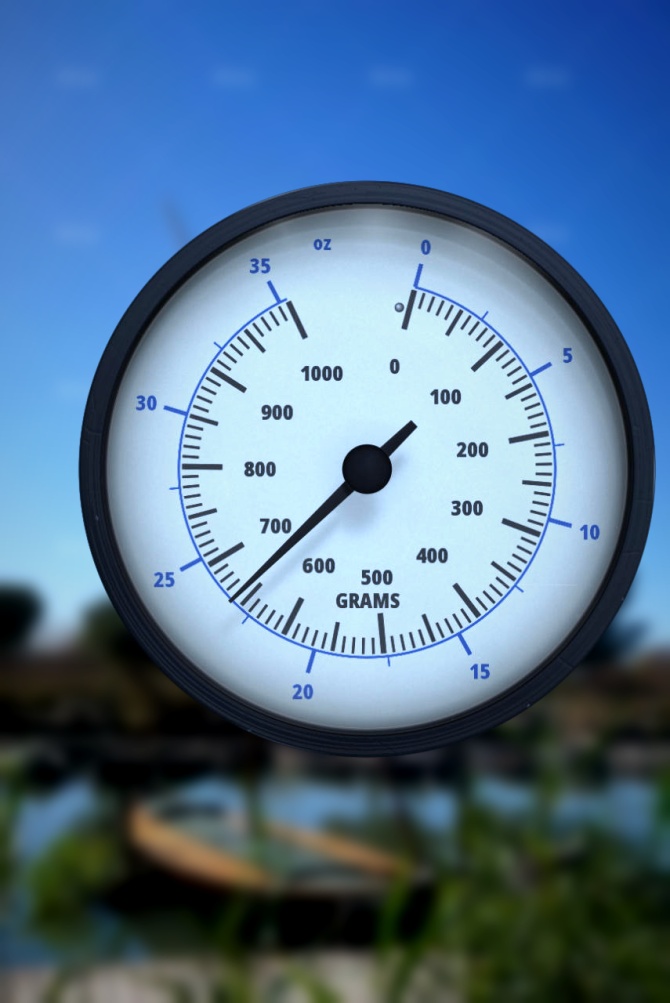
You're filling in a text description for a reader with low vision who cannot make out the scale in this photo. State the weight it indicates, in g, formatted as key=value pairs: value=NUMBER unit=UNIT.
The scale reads value=660 unit=g
